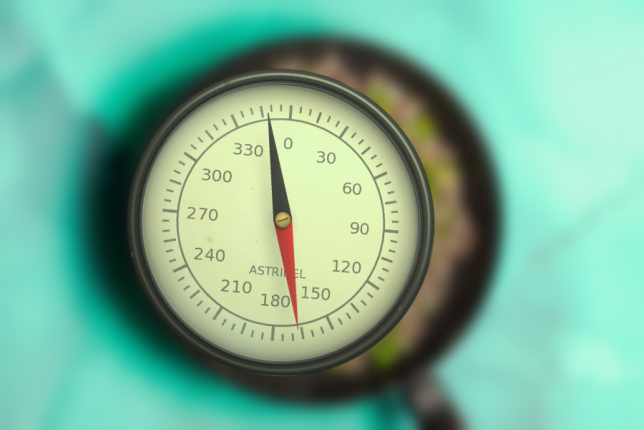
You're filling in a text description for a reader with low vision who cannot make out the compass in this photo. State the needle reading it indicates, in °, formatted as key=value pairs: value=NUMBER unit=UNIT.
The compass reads value=167.5 unit=°
